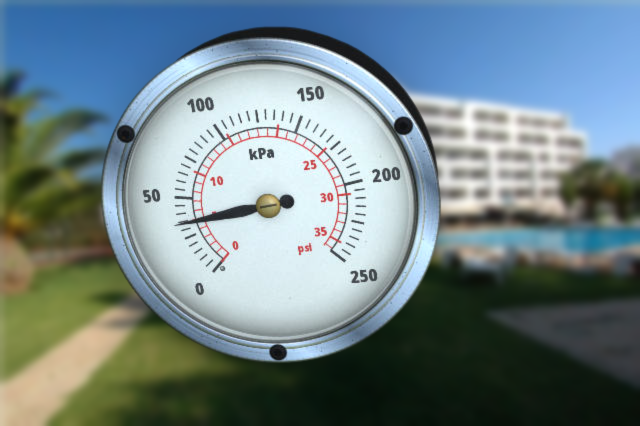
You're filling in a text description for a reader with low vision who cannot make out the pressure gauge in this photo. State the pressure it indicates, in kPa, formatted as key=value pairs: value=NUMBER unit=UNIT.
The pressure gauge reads value=35 unit=kPa
